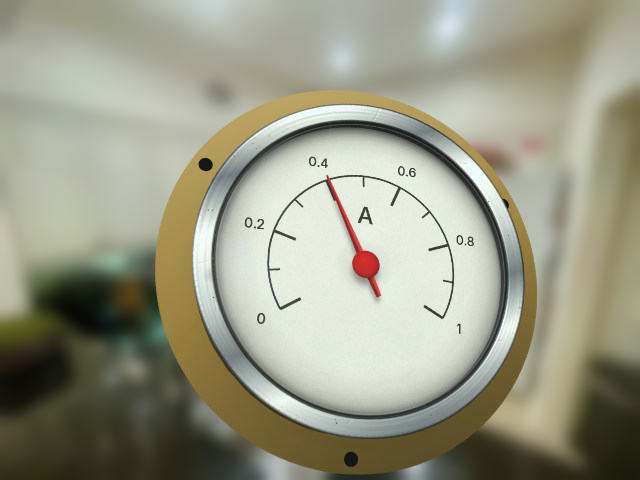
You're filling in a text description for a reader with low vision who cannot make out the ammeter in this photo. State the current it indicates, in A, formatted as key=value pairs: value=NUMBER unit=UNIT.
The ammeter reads value=0.4 unit=A
